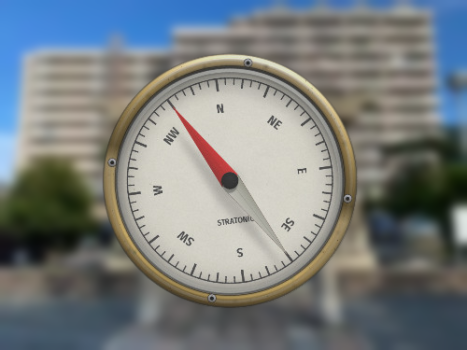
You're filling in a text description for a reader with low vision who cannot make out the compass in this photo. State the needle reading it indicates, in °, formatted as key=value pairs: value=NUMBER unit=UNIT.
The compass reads value=330 unit=°
